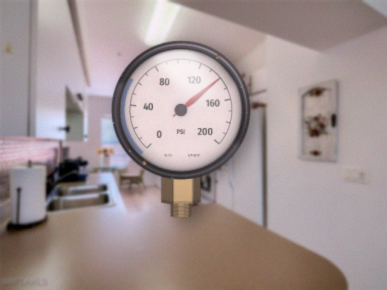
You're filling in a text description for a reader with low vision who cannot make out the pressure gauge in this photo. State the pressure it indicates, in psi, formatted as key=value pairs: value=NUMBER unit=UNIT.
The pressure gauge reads value=140 unit=psi
